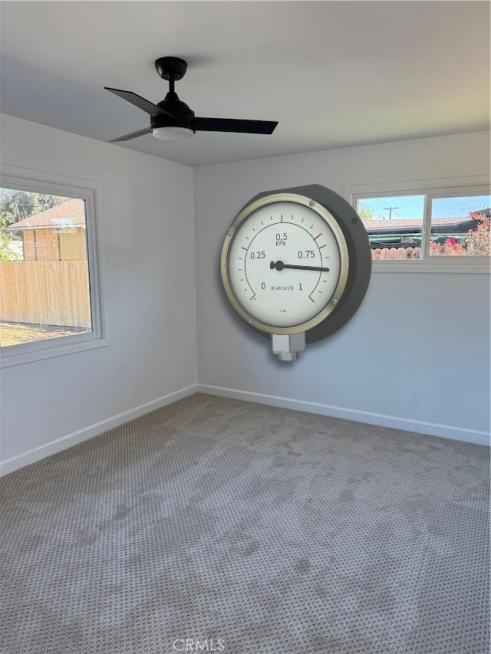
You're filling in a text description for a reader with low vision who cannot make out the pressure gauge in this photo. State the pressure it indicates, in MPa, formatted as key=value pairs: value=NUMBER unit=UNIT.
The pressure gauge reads value=0.85 unit=MPa
